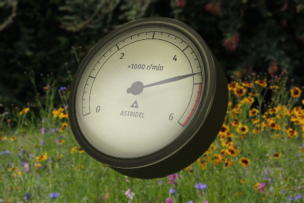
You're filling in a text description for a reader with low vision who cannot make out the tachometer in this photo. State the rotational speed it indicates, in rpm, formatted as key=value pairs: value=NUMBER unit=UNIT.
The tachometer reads value=4800 unit=rpm
